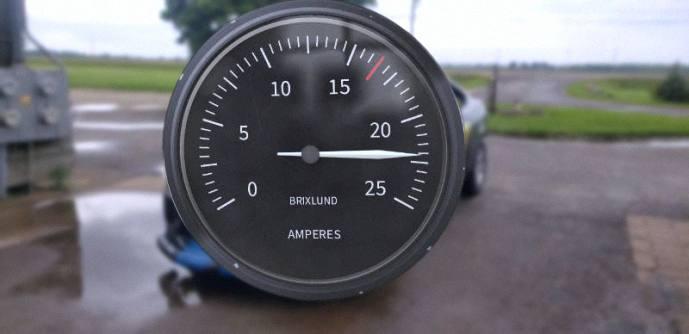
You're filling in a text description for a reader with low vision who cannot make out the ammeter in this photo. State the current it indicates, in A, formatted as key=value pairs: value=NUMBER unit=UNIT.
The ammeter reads value=22 unit=A
